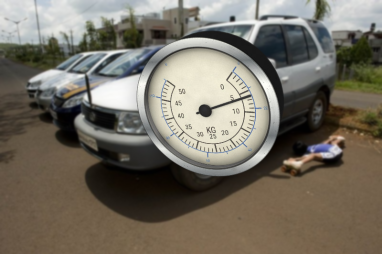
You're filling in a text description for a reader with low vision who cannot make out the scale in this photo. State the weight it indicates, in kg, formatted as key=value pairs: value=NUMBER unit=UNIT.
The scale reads value=6 unit=kg
